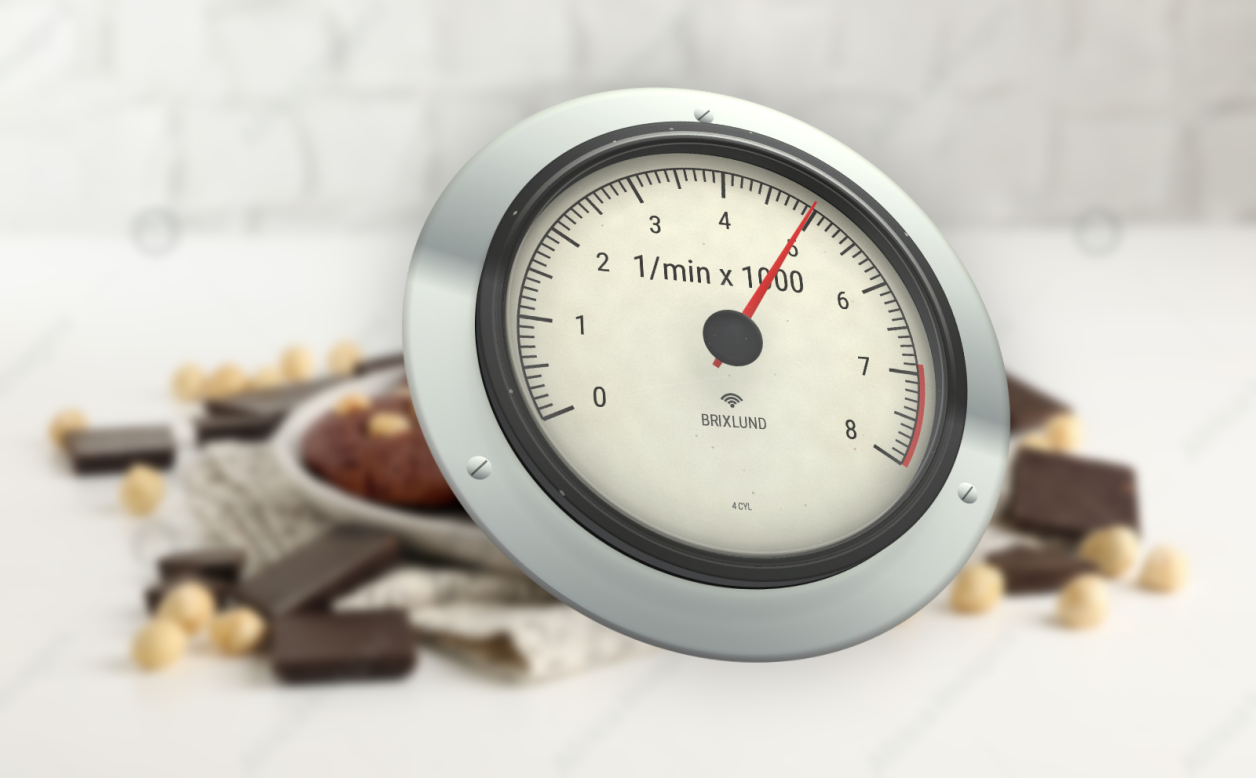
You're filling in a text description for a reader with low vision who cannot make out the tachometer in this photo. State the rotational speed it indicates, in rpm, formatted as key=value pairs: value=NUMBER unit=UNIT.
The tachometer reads value=4950 unit=rpm
